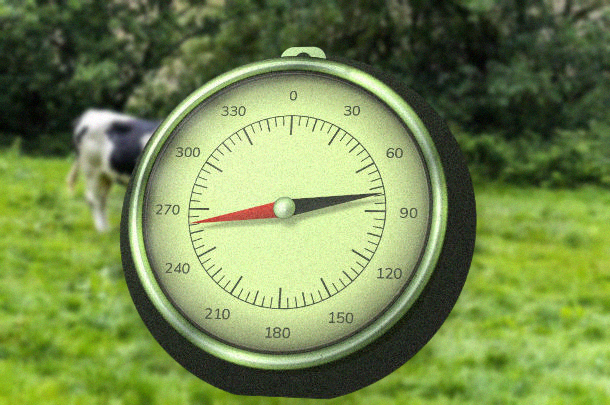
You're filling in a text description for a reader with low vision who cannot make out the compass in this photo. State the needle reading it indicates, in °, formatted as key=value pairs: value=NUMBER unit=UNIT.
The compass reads value=260 unit=°
